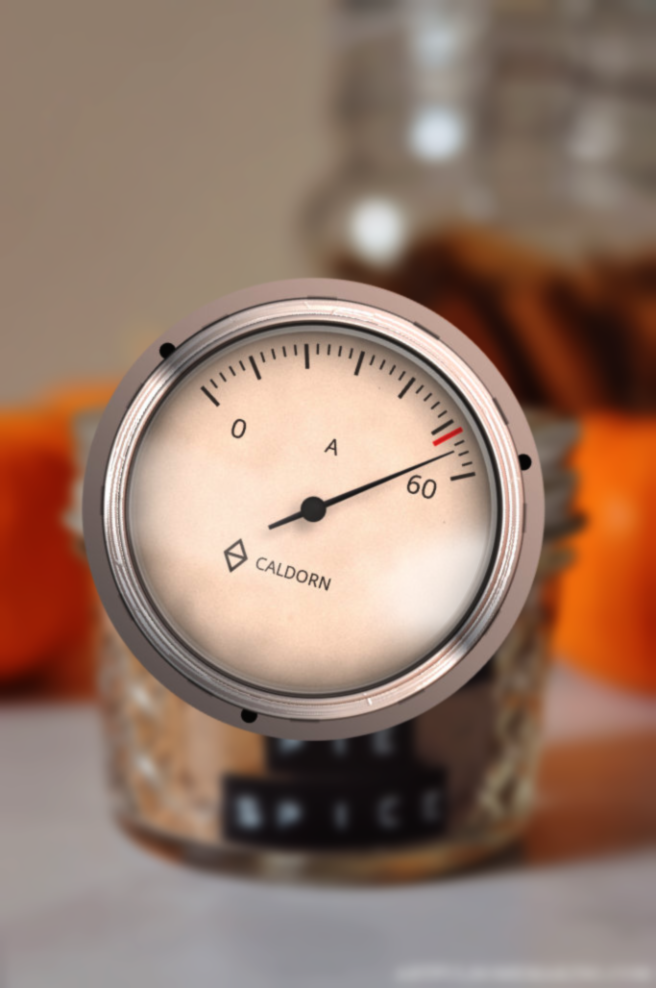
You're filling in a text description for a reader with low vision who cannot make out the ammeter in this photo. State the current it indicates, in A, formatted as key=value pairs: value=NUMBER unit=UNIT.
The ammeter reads value=55 unit=A
